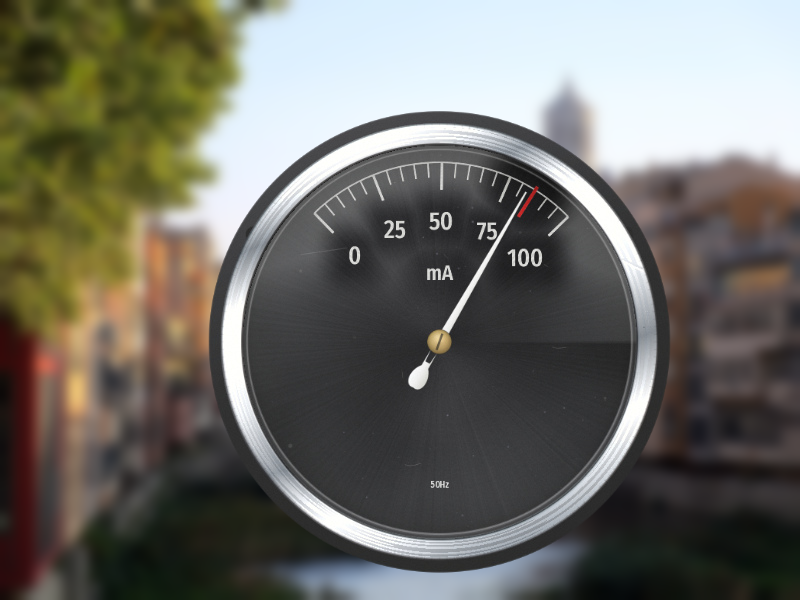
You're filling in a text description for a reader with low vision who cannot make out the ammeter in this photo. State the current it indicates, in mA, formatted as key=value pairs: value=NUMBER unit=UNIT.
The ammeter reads value=82.5 unit=mA
